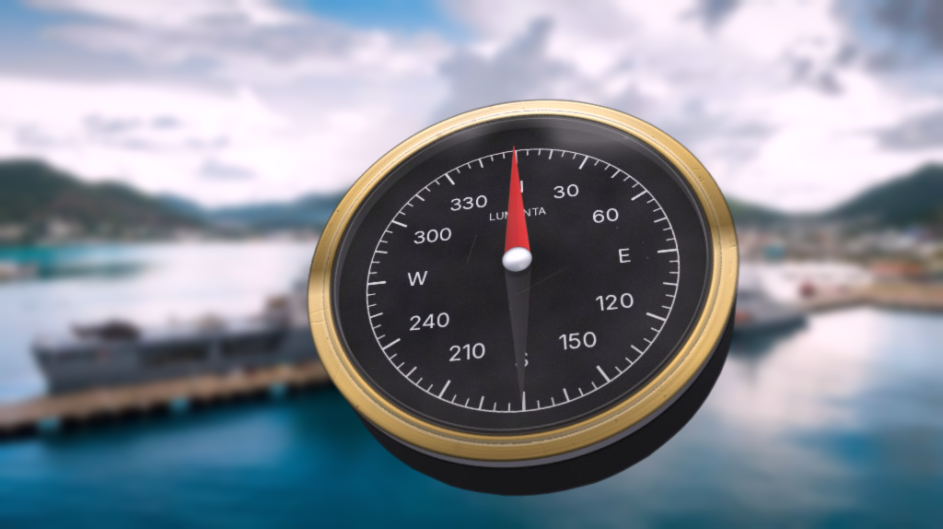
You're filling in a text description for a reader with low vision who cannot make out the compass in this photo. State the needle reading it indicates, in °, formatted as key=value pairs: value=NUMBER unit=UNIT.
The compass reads value=0 unit=°
